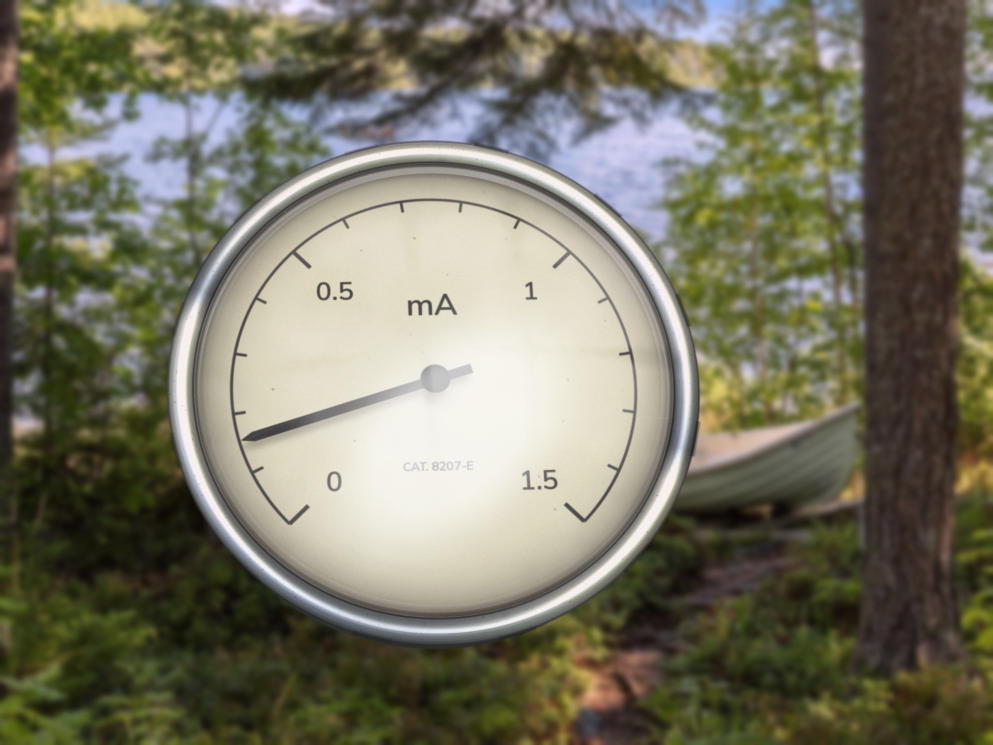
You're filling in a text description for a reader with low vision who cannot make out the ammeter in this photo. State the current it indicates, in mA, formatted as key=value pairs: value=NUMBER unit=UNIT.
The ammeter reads value=0.15 unit=mA
